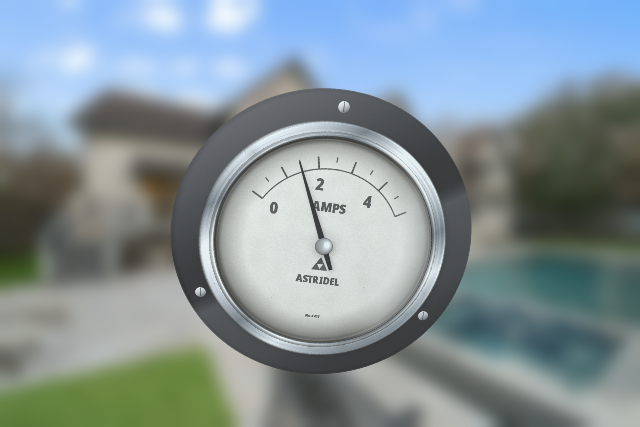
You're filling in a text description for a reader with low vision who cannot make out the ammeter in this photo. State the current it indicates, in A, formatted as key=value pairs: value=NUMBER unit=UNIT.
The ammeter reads value=1.5 unit=A
